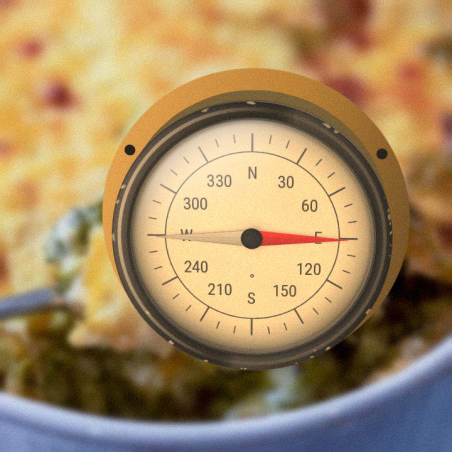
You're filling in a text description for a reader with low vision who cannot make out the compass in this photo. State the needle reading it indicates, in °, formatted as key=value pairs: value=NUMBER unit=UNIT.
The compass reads value=90 unit=°
